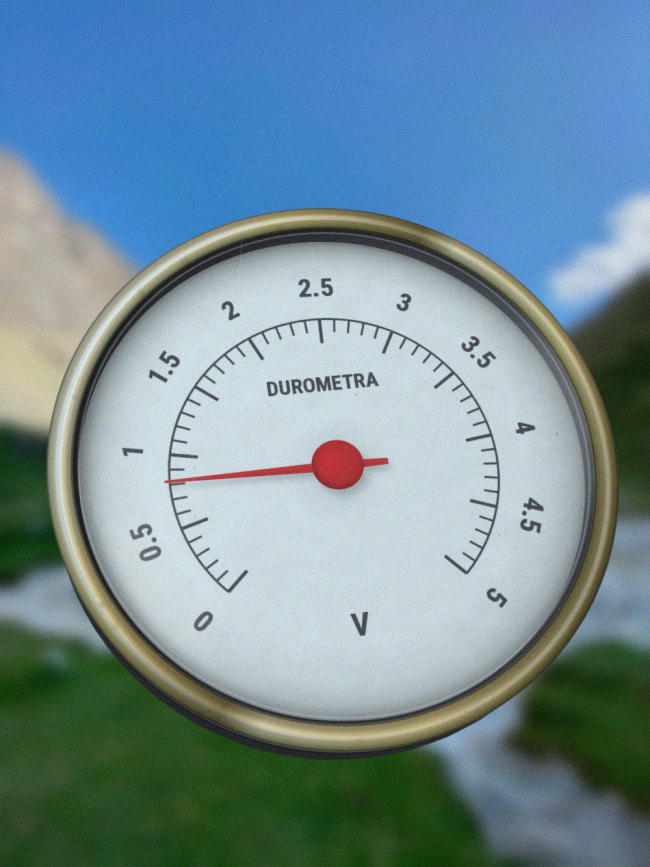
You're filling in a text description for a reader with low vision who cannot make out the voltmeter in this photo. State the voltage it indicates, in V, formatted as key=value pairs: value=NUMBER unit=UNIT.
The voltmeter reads value=0.8 unit=V
